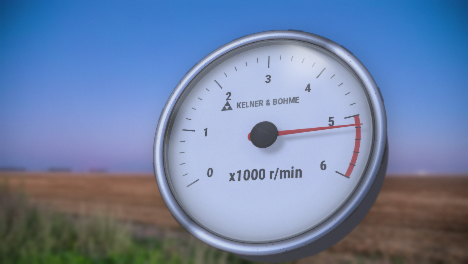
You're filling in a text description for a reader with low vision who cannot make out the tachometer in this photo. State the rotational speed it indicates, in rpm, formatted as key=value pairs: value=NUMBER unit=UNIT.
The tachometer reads value=5200 unit=rpm
